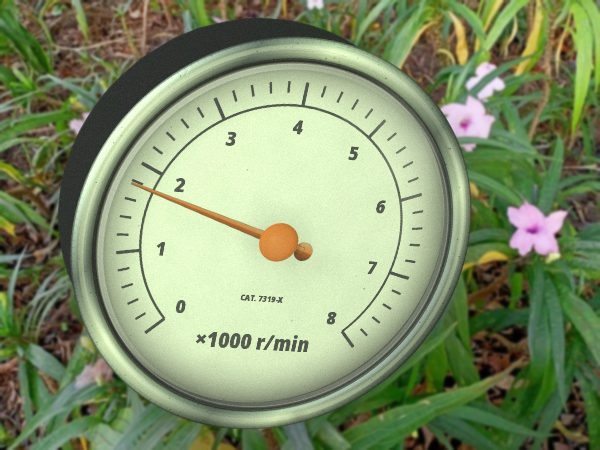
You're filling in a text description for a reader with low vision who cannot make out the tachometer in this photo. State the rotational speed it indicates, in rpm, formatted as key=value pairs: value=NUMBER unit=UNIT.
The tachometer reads value=1800 unit=rpm
